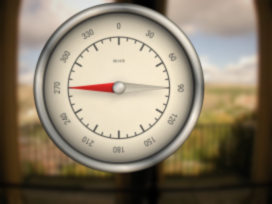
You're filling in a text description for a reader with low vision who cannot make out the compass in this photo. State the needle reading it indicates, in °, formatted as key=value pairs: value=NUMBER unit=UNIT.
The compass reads value=270 unit=°
